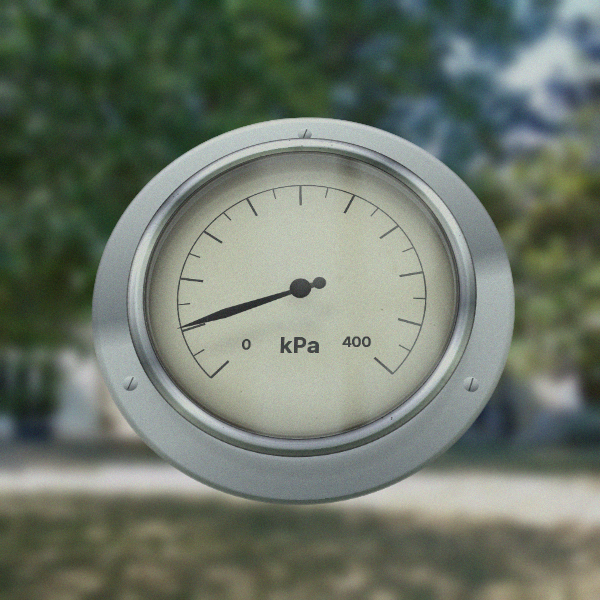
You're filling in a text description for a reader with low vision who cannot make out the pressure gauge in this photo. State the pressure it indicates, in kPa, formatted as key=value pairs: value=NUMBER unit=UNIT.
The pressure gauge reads value=40 unit=kPa
